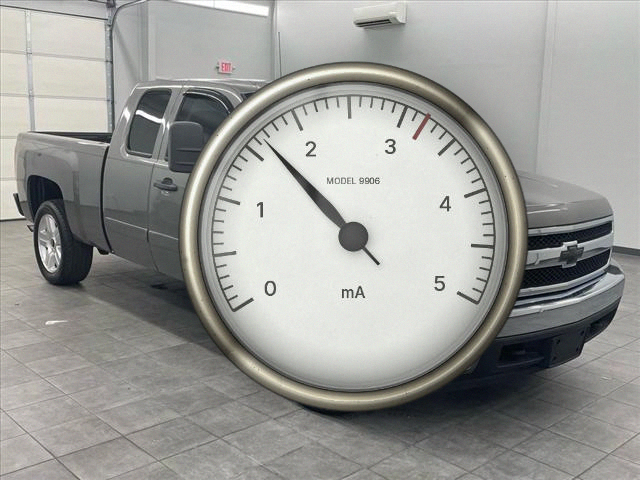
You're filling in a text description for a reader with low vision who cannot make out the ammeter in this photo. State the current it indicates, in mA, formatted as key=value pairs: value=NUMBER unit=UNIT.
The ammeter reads value=1.65 unit=mA
